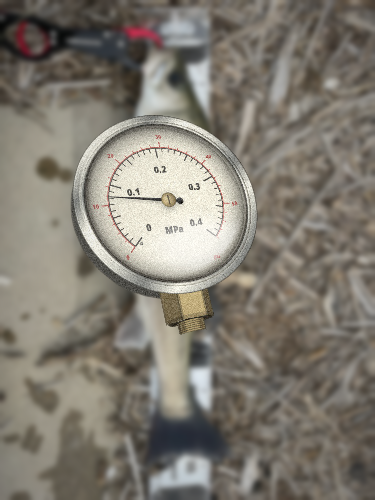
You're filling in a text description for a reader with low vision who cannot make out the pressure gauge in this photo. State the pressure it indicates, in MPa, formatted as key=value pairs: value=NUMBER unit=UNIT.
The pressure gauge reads value=0.08 unit=MPa
